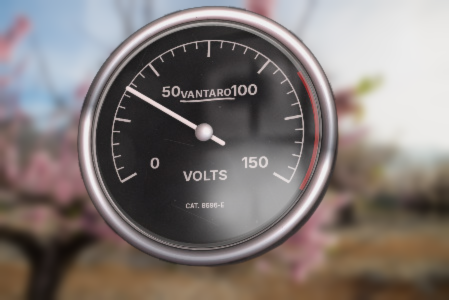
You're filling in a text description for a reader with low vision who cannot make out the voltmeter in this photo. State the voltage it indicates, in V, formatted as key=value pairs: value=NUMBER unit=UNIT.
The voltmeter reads value=37.5 unit=V
